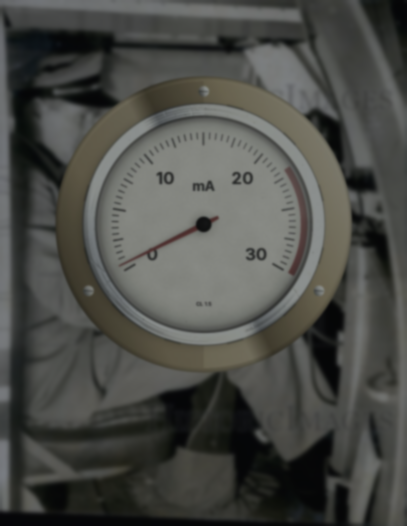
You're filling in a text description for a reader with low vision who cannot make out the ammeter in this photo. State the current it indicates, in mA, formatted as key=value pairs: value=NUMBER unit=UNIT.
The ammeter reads value=0.5 unit=mA
